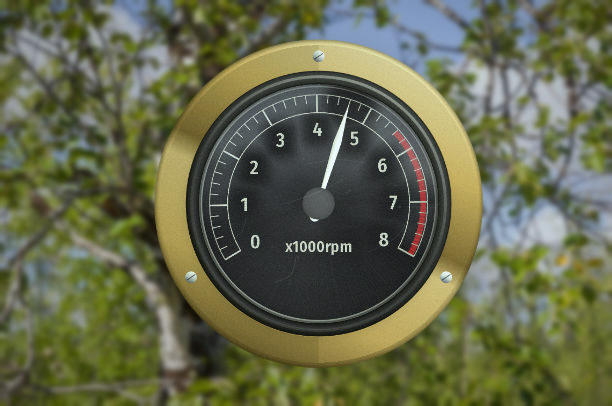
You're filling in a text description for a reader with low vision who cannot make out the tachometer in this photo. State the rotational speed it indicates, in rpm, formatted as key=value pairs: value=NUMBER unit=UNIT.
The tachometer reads value=4600 unit=rpm
